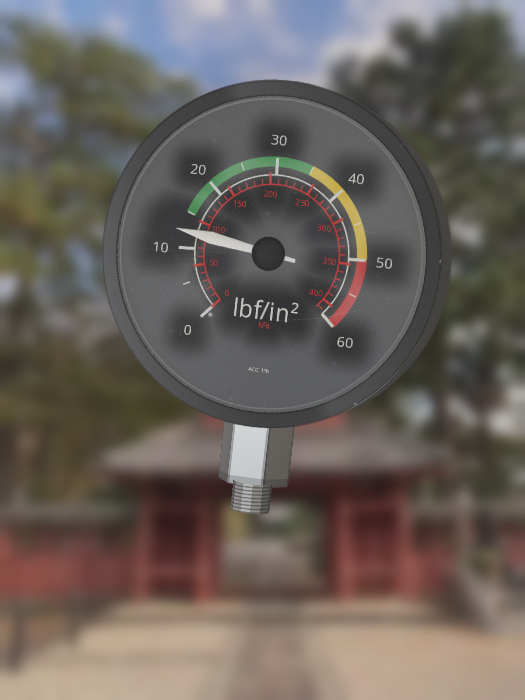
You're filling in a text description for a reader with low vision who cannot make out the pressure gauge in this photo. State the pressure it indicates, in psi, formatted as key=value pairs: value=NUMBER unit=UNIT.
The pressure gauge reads value=12.5 unit=psi
